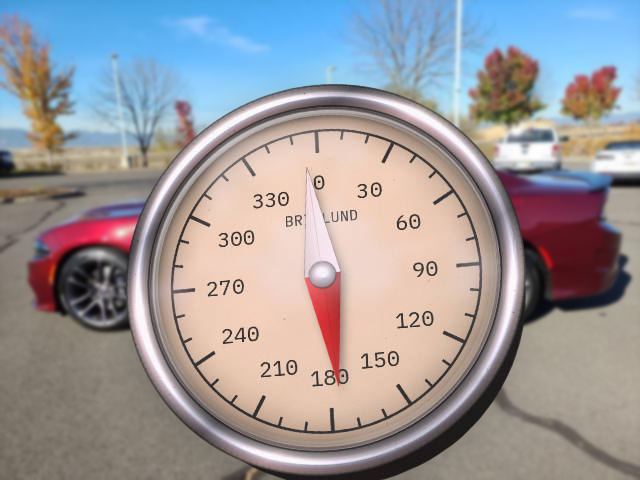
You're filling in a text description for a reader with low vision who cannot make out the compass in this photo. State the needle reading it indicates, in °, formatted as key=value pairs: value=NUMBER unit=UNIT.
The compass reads value=175 unit=°
